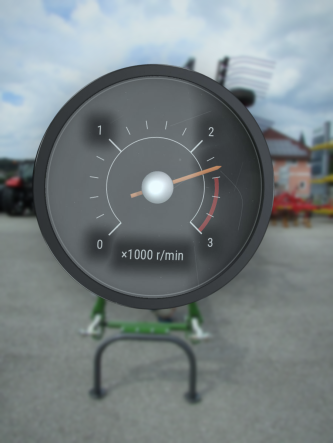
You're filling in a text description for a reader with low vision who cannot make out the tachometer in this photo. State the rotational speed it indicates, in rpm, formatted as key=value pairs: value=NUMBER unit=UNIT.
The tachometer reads value=2300 unit=rpm
